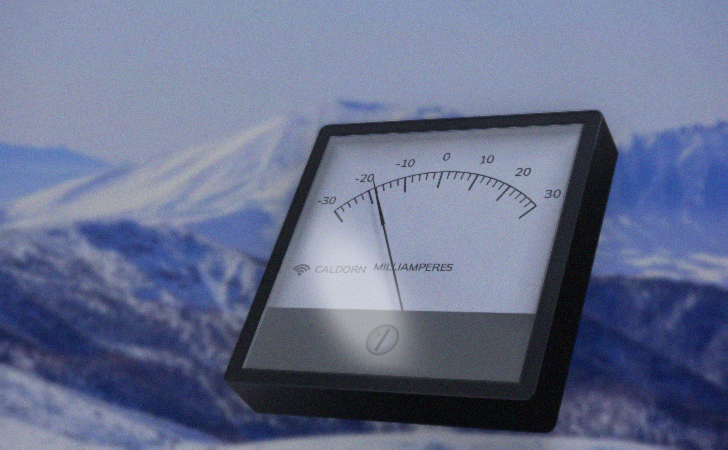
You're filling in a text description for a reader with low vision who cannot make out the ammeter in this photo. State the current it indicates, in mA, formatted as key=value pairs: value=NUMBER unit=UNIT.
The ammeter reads value=-18 unit=mA
